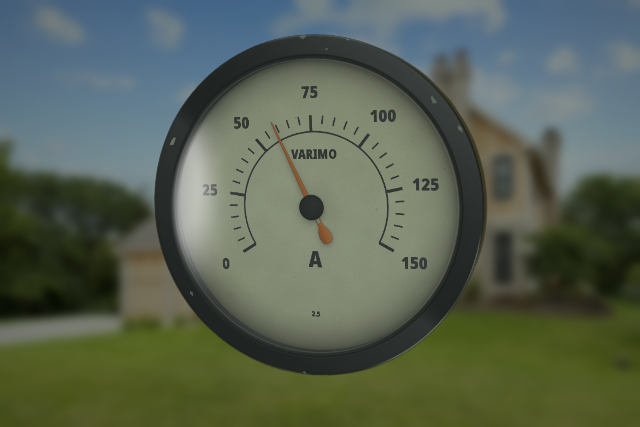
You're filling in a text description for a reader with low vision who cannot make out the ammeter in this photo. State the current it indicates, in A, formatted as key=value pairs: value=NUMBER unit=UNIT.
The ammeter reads value=60 unit=A
